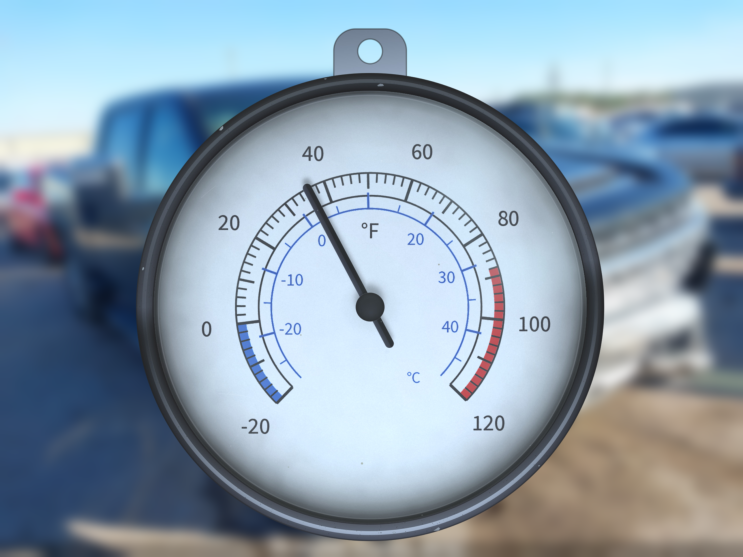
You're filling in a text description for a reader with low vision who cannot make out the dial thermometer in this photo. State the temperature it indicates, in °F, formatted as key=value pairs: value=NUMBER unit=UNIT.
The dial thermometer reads value=36 unit=°F
